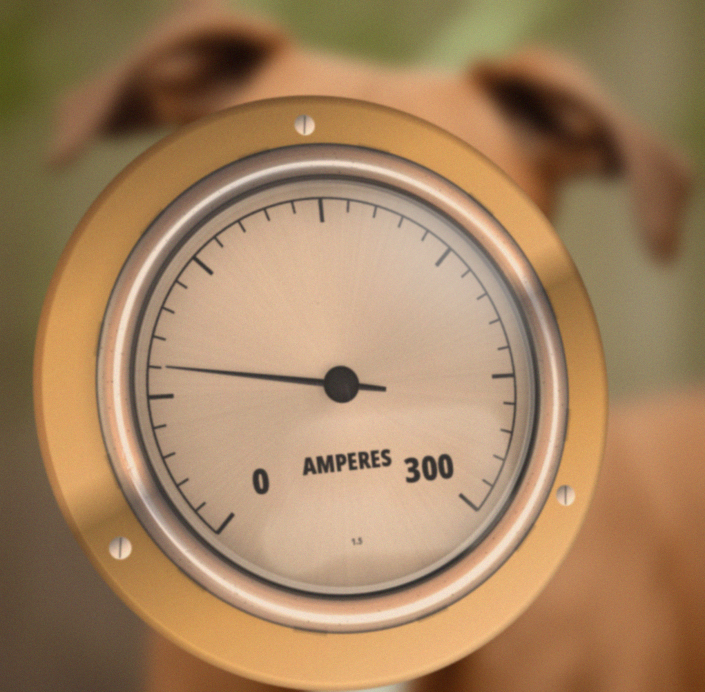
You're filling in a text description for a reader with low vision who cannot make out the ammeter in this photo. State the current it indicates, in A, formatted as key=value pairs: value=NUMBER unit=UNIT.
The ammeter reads value=60 unit=A
